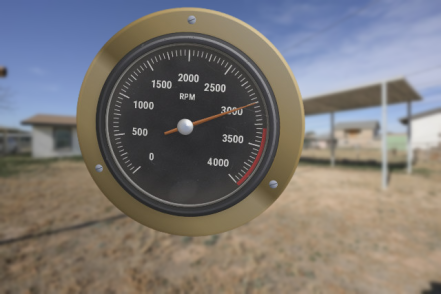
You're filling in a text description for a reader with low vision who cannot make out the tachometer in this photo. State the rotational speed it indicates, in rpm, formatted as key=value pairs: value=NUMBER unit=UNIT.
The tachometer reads value=3000 unit=rpm
